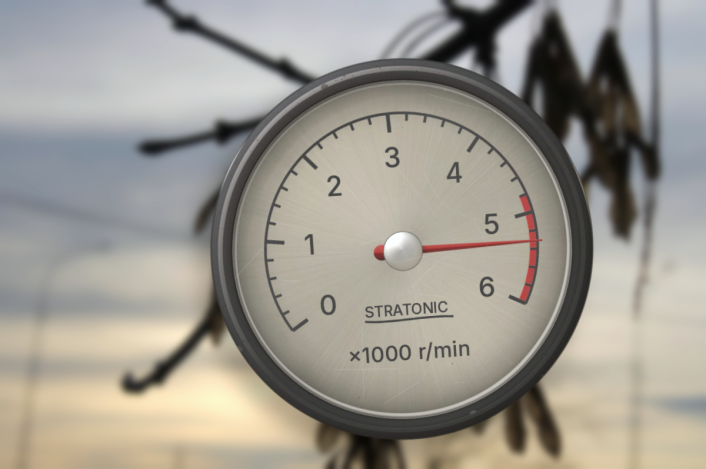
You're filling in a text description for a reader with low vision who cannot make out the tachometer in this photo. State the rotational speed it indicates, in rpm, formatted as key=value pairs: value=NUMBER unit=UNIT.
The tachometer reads value=5300 unit=rpm
